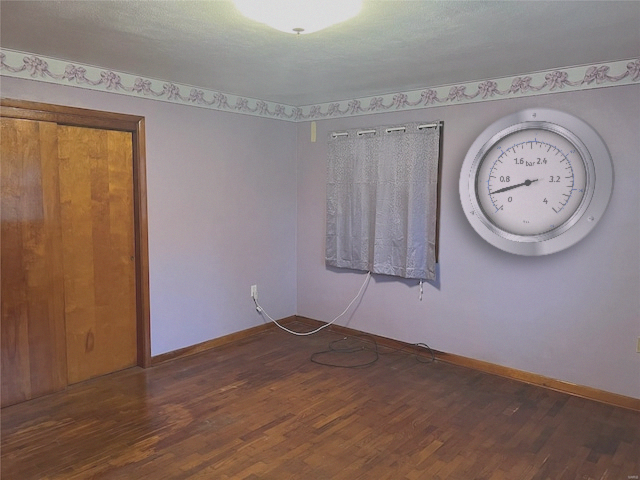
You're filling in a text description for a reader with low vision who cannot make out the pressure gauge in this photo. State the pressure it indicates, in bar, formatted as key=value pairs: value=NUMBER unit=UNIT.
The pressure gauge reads value=0.4 unit=bar
